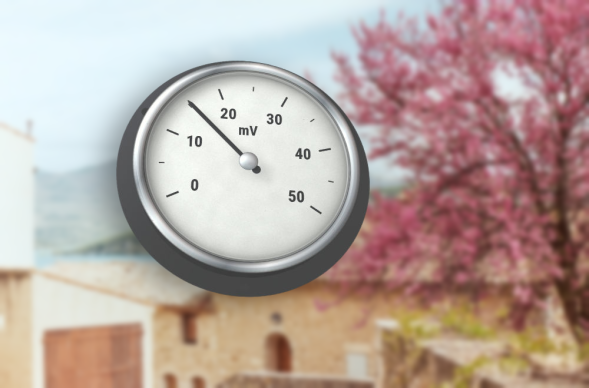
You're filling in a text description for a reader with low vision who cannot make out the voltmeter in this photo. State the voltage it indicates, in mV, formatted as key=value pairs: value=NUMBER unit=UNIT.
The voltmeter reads value=15 unit=mV
